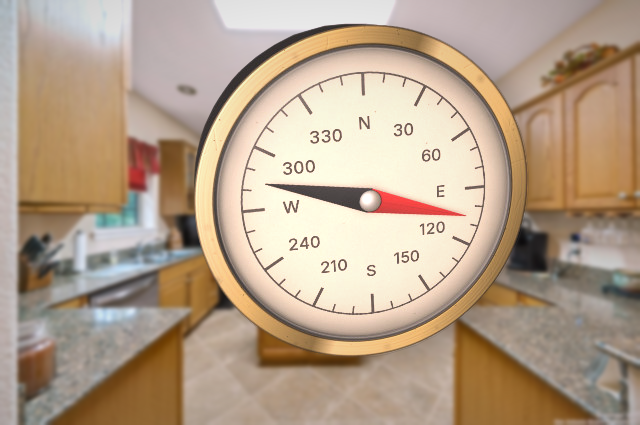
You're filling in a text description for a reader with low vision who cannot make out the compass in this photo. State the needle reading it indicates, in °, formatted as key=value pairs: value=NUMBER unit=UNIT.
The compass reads value=105 unit=°
